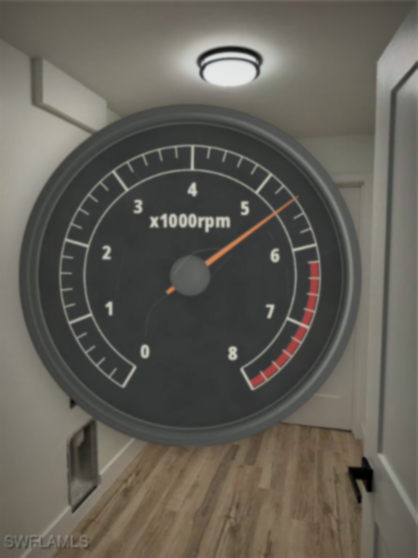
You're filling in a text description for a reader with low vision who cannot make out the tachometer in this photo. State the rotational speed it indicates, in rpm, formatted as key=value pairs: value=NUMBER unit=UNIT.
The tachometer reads value=5400 unit=rpm
